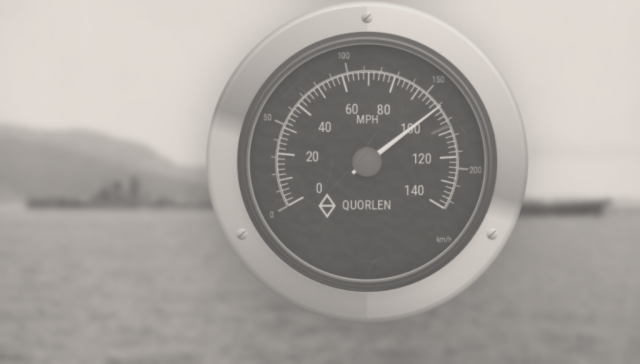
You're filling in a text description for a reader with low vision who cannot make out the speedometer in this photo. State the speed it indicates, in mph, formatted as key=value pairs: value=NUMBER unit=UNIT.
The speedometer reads value=100 unit=mph
